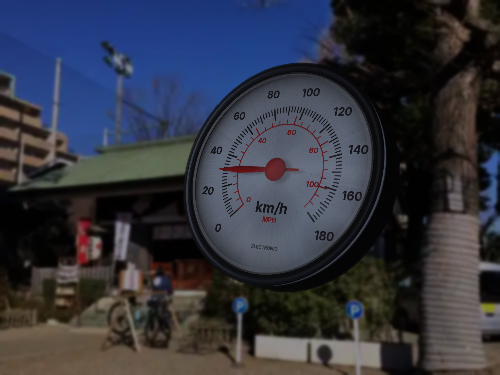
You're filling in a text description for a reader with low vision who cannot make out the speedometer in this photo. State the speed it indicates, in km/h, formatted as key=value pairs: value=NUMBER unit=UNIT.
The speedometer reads value=30 unit=km/h
